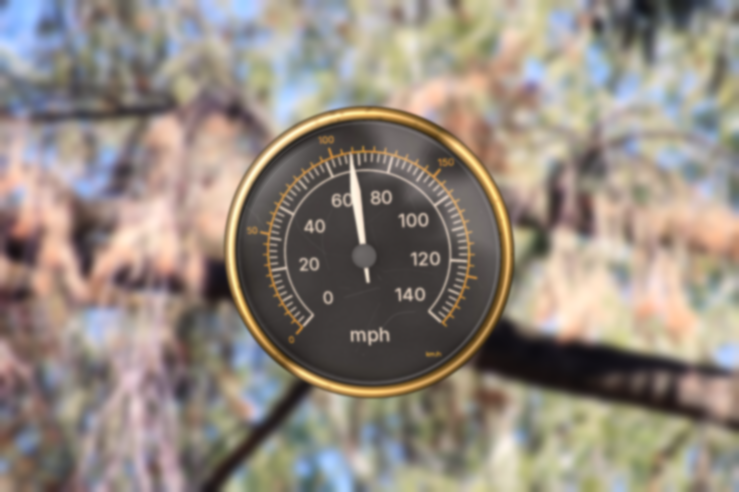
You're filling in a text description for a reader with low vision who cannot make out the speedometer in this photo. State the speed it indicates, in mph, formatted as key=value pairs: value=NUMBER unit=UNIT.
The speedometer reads value=68 unit=mph
